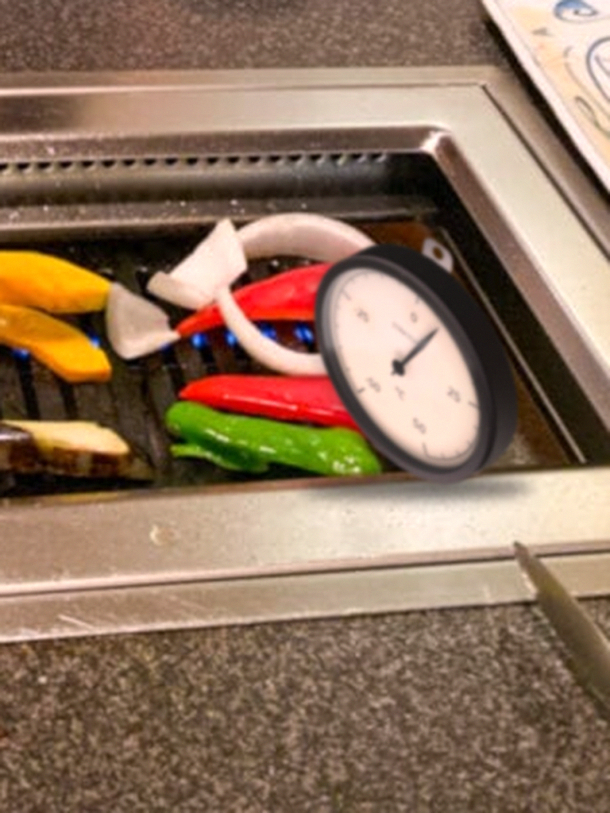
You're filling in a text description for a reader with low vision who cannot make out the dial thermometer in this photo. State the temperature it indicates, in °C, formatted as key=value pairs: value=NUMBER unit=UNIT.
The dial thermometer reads value=7.5 unit=°C
